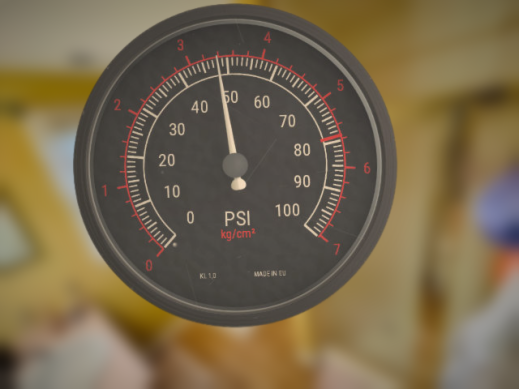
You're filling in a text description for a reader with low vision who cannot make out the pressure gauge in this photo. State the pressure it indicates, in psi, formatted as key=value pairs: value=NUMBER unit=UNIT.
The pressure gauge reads value=48 unit=psi
